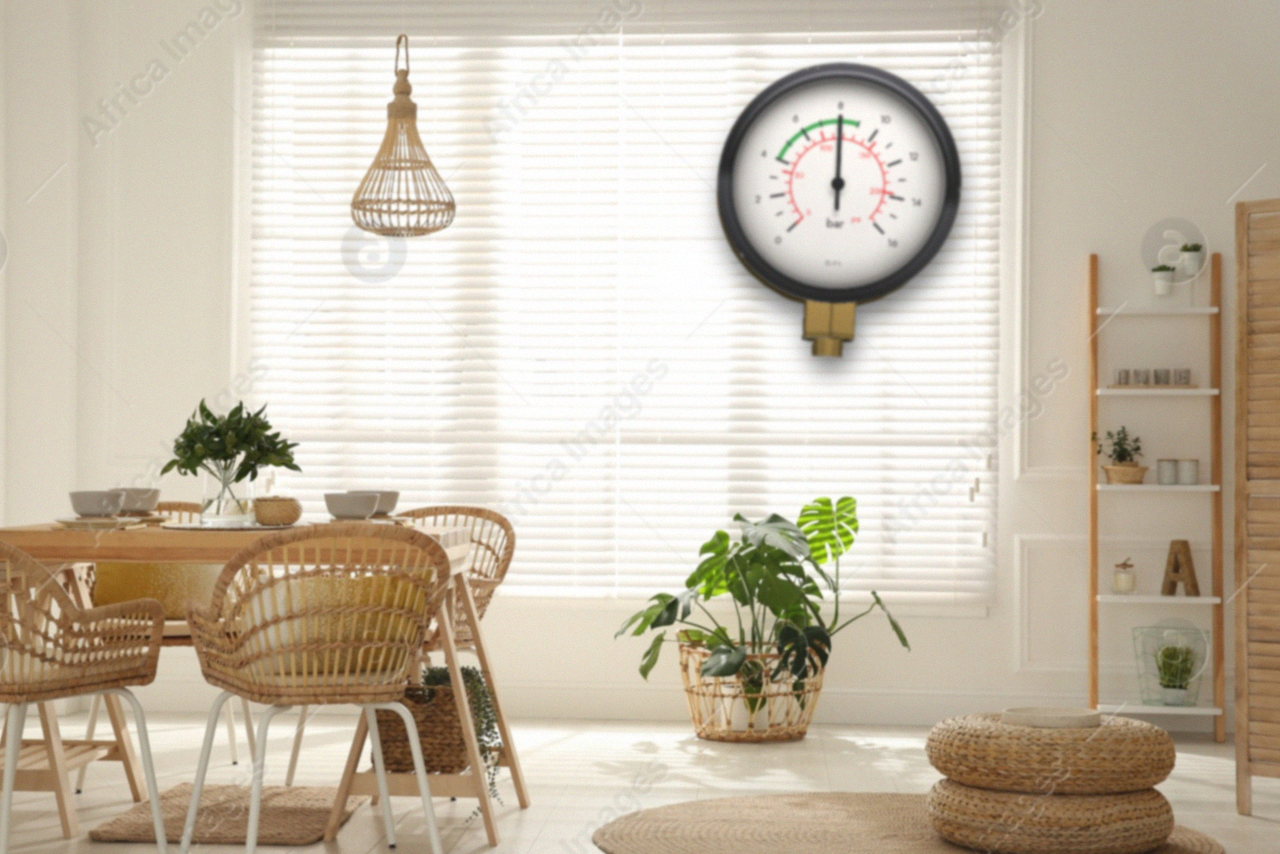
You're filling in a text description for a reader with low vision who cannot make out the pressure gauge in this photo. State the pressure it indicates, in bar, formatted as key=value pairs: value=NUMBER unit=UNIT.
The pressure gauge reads value=8 unit=bar
